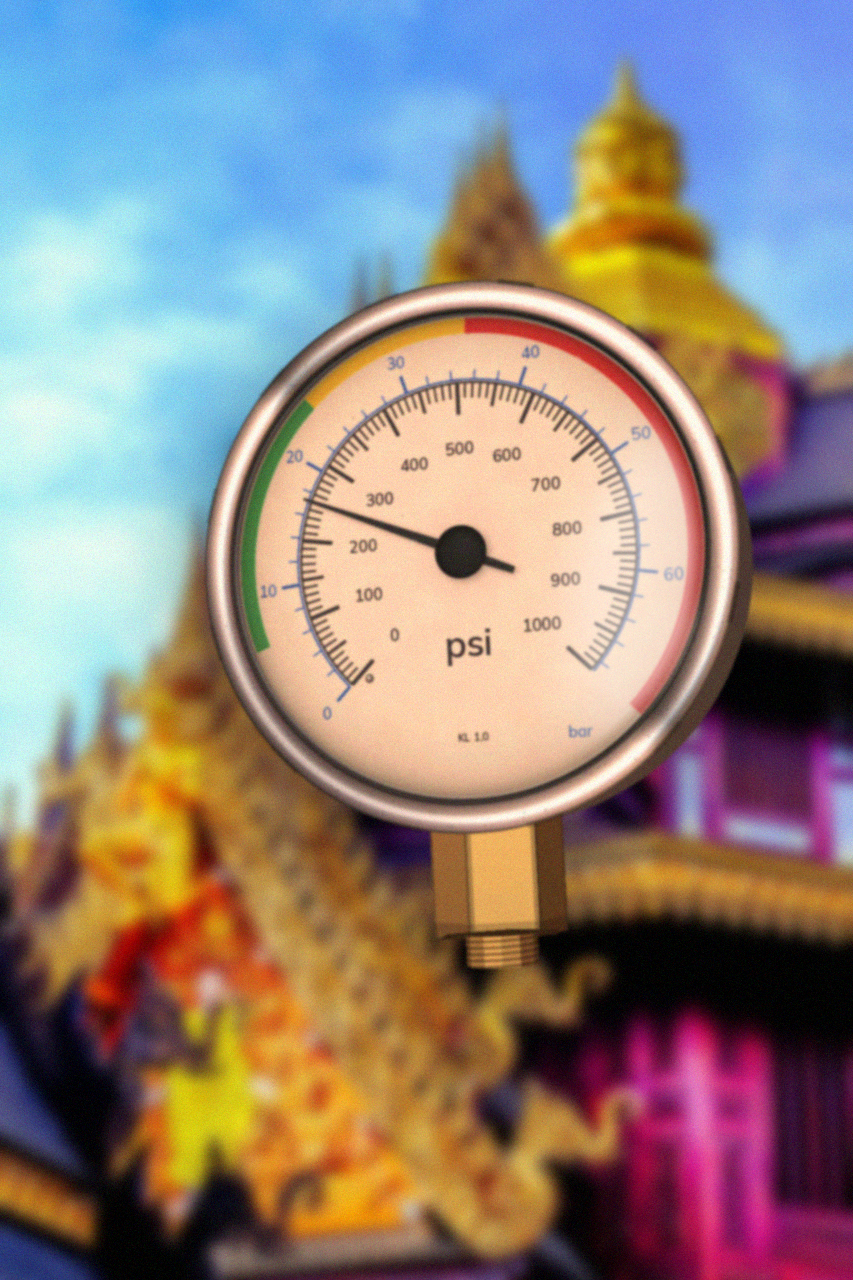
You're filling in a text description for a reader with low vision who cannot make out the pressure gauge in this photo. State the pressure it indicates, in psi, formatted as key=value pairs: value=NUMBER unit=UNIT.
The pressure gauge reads value=250 unit=psi
